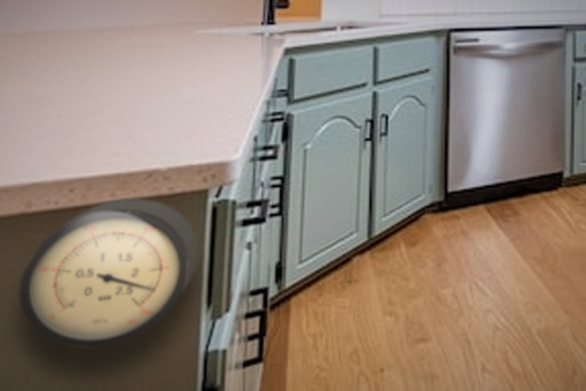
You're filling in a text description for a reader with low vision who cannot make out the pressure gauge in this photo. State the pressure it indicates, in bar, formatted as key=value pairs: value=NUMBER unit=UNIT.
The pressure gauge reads value=2.25 unit=bar
